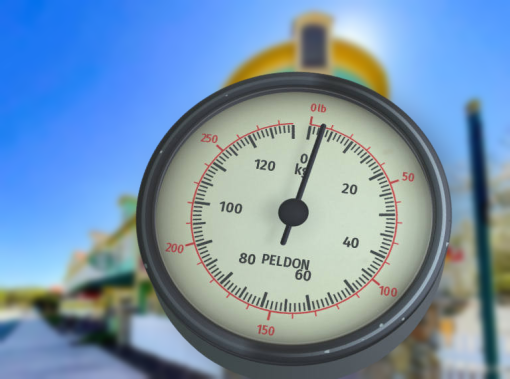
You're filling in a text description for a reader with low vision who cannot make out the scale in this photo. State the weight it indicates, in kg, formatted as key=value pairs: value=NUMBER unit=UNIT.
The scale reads value=3 unit=kg
